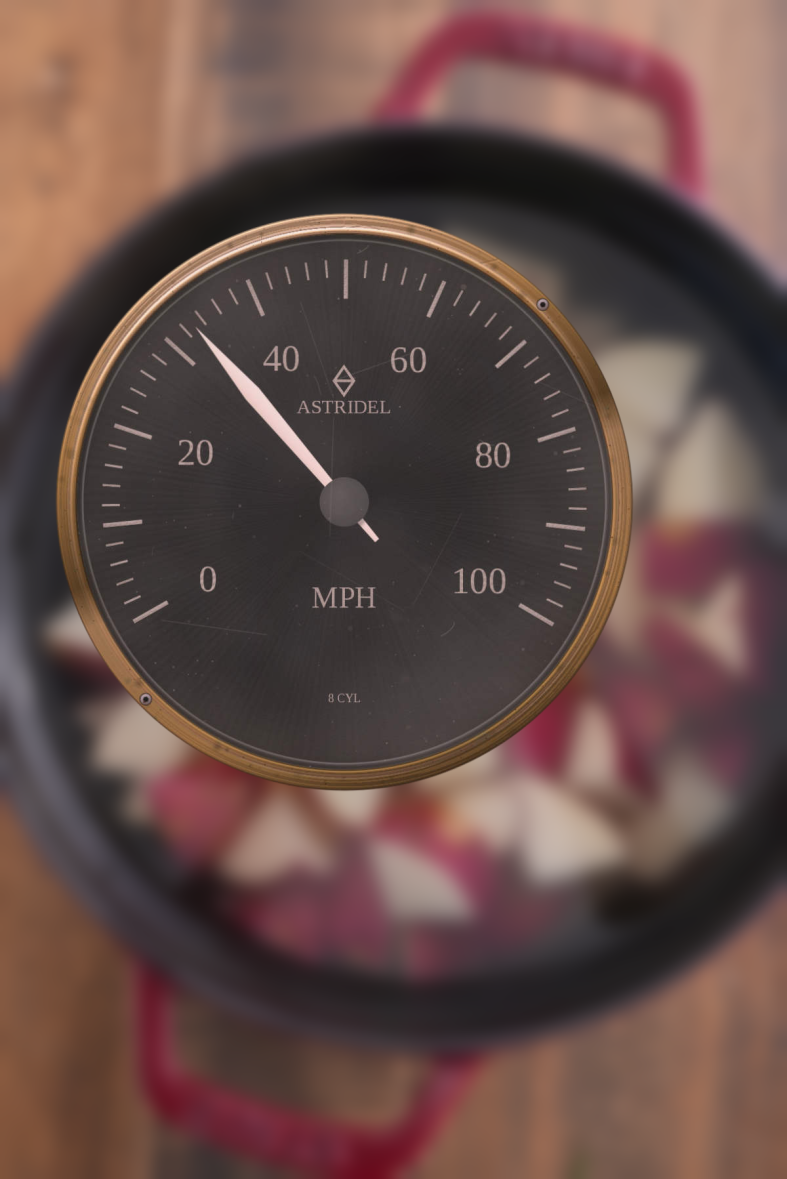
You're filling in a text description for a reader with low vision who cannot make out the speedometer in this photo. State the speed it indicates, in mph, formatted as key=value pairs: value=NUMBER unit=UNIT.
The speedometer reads value=33 unit=mph
